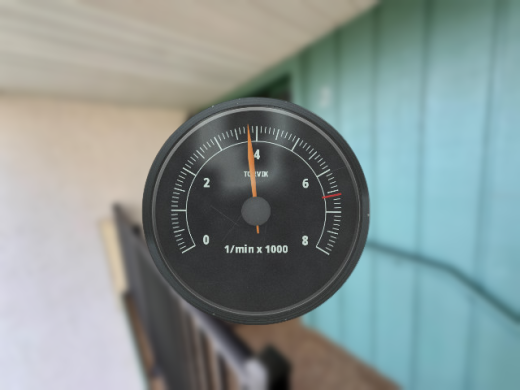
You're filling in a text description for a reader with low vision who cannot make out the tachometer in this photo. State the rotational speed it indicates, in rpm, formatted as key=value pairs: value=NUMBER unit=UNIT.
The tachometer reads value=3800 unit=rpm
